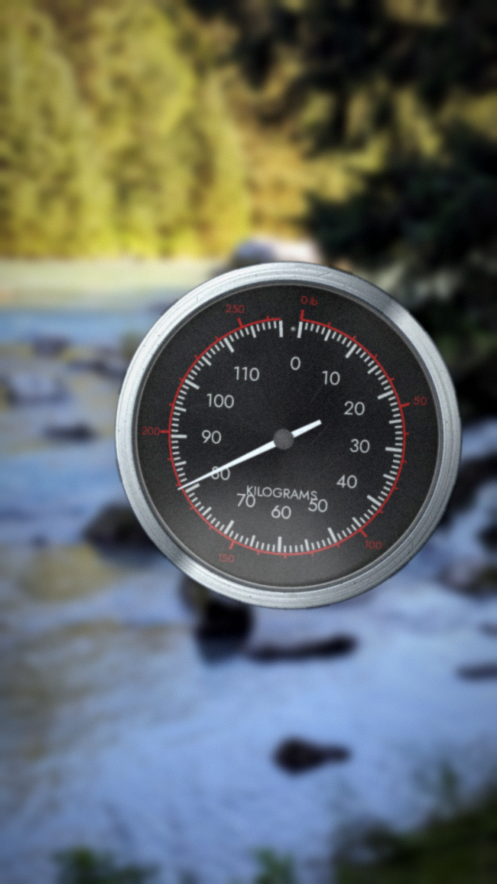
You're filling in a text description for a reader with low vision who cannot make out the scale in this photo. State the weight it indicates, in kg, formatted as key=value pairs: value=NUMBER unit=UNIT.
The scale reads value=81 unit=kg
